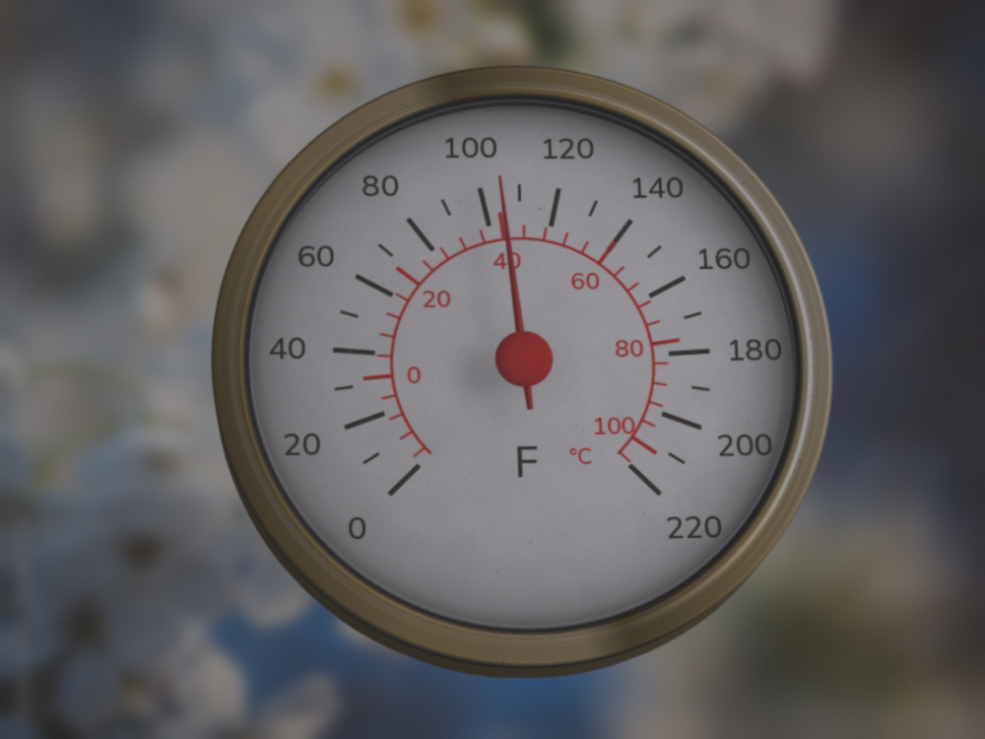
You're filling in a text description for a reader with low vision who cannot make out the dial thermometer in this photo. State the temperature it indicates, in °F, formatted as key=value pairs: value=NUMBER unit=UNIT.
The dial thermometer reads value=105 unit=°F
